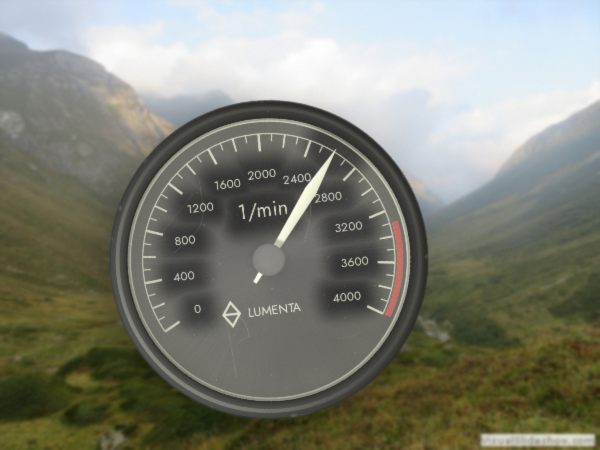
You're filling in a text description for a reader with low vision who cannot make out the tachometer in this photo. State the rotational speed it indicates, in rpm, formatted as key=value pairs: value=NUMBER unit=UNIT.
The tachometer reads value=2600 unit=rpm
